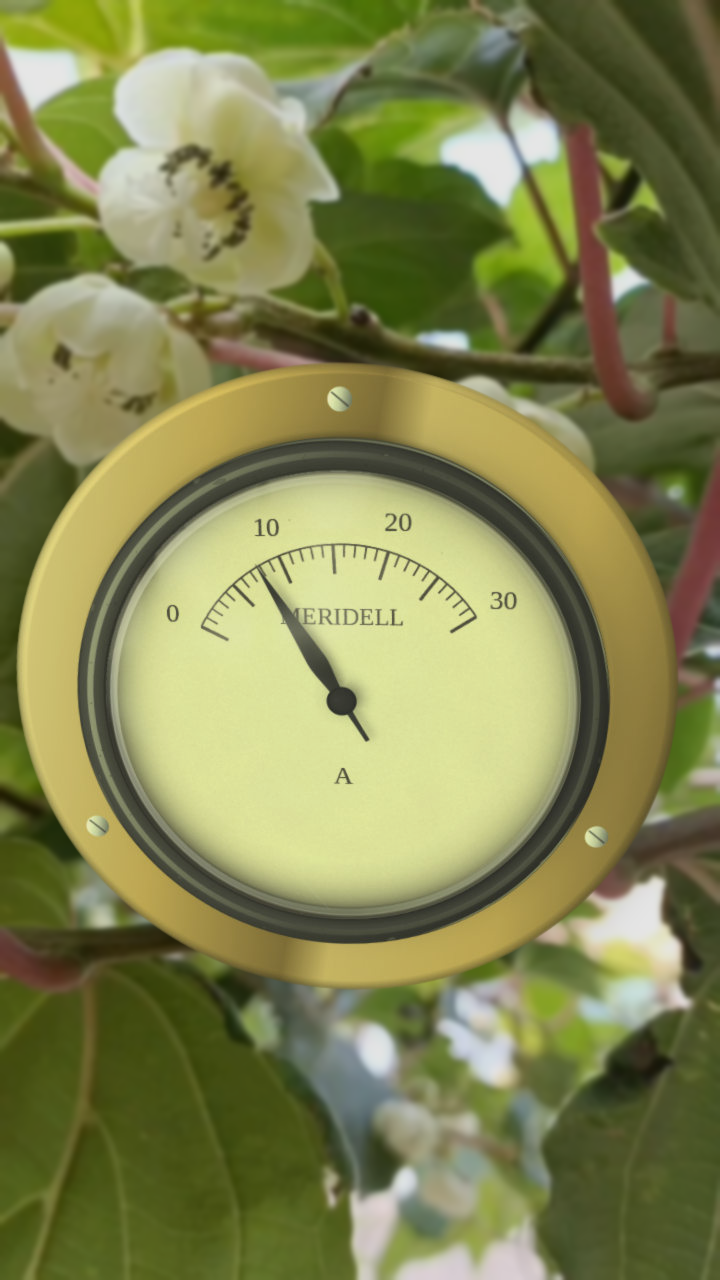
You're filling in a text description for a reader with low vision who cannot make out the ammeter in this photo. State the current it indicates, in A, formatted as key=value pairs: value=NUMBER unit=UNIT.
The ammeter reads value=8 unit=A
